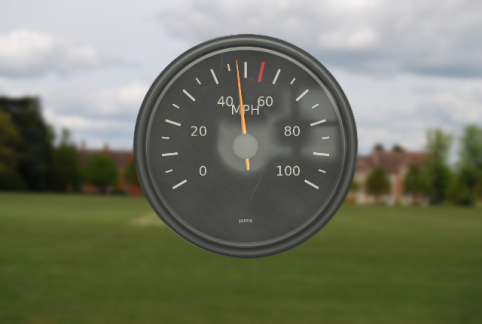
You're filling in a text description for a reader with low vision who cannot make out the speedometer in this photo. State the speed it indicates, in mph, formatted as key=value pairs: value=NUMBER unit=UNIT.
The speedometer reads value=47.5 unit=mph
